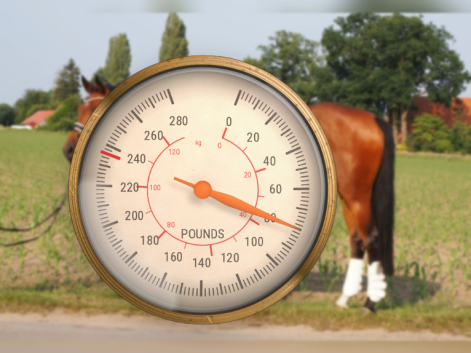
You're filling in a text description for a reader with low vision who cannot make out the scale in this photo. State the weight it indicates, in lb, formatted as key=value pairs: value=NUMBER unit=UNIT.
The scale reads value=80 unit=lb
